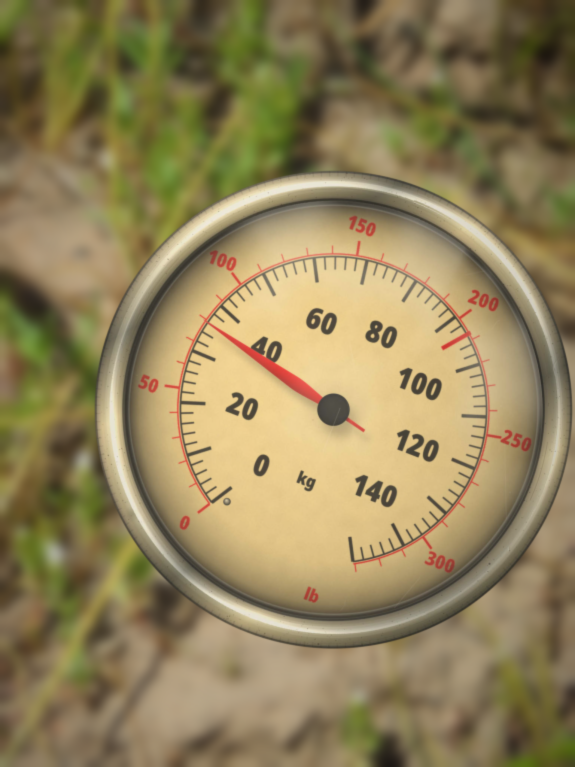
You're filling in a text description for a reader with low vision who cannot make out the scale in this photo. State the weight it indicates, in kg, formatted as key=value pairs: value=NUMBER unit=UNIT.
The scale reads value=36 unit=kg
